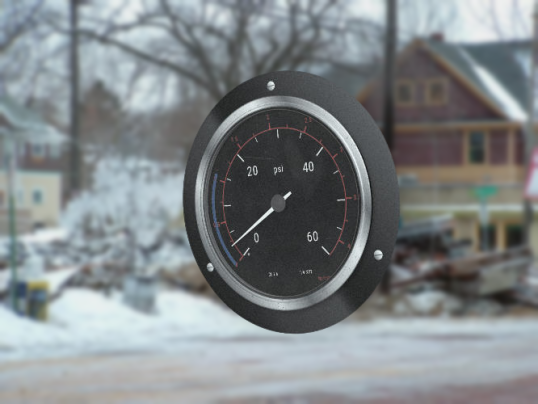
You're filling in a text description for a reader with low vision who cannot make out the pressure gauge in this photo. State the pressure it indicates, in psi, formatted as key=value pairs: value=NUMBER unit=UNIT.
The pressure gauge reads value=2.5 unit=psi
